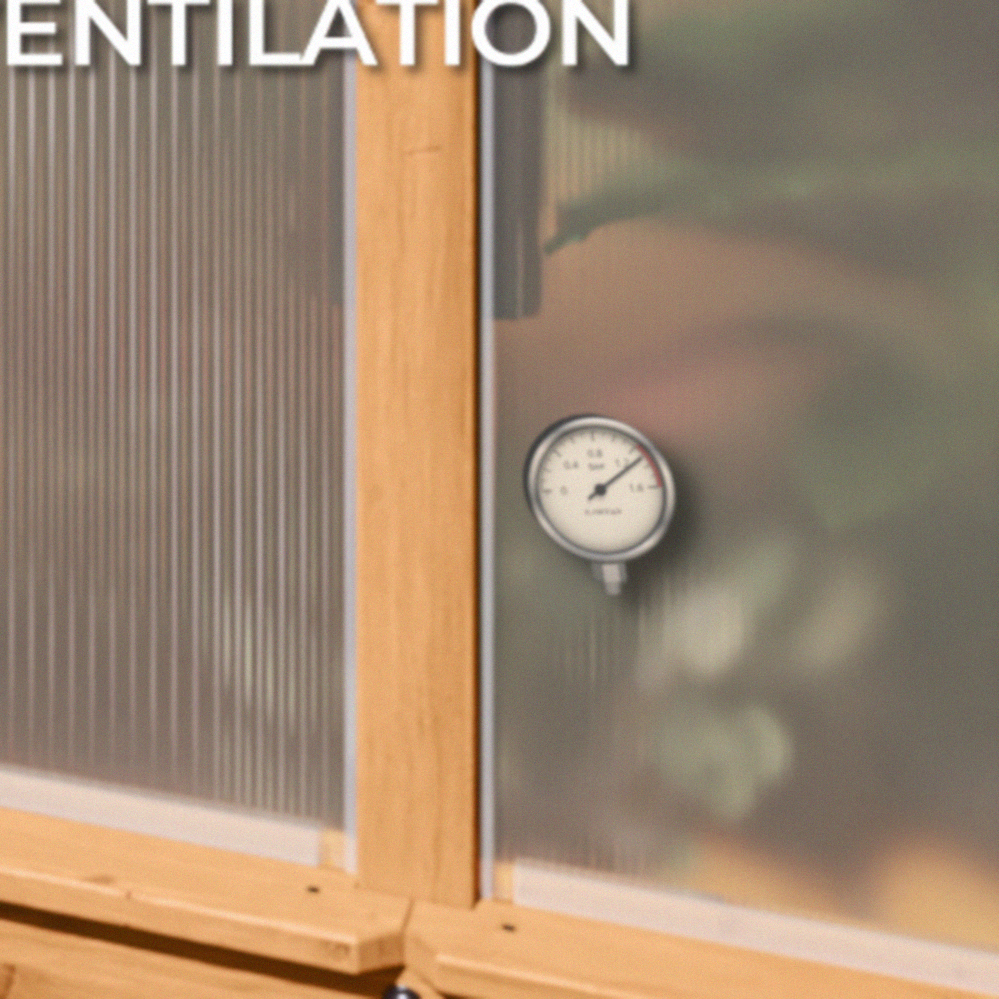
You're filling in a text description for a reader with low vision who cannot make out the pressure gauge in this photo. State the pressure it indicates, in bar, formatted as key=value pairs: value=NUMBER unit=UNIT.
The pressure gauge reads value=1.3 unit=bar
